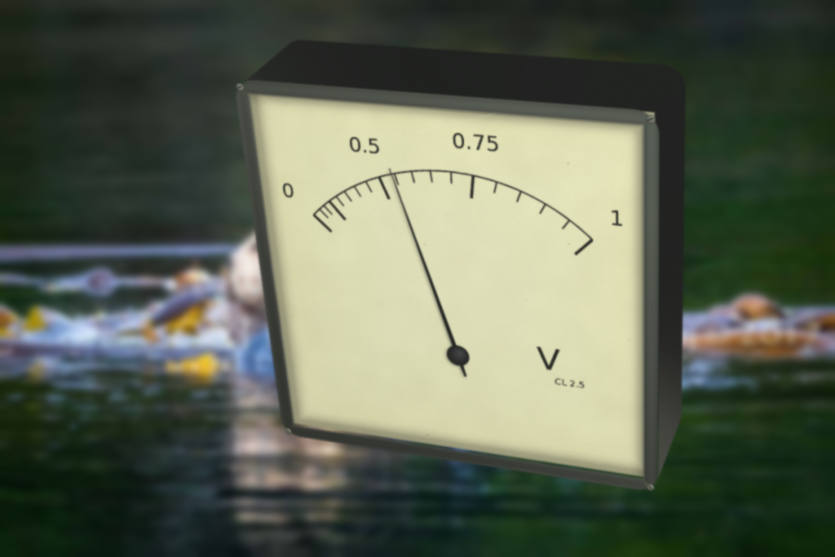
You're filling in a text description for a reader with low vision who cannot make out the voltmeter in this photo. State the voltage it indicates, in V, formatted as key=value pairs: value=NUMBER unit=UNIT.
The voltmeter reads value=0.55 unit=V
